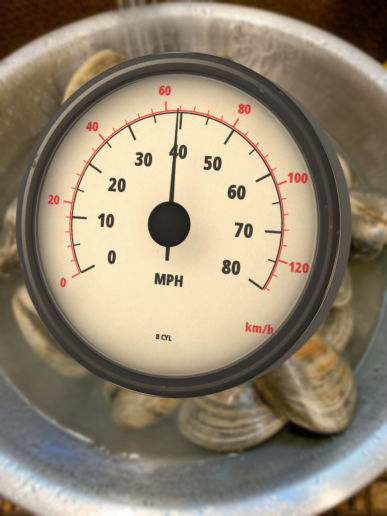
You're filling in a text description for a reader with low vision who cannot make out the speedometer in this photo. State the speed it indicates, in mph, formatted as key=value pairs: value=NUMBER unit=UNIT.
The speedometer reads value=40 unit=mph
